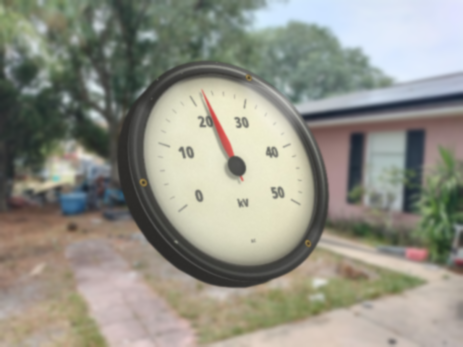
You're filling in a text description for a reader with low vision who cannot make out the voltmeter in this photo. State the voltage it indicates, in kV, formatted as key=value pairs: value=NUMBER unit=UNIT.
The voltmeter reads value=22 unit=kV
